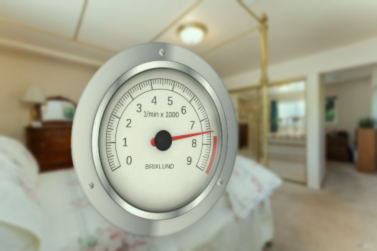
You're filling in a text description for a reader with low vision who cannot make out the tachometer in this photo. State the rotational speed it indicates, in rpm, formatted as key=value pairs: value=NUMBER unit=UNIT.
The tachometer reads value=7500 unit=rpm
